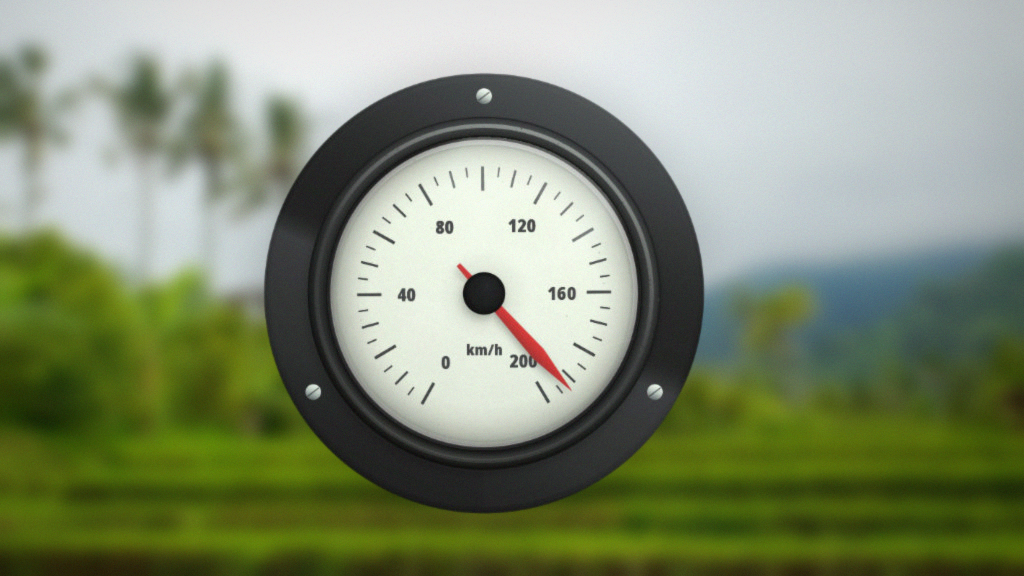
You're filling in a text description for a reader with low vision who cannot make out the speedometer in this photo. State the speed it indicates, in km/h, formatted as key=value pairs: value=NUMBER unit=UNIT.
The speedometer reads value=192.5 unit=km/h
